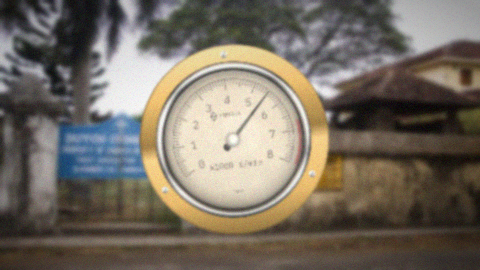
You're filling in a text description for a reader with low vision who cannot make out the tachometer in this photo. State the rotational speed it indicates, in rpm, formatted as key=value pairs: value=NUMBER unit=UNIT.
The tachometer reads value=5500 unit=rpm
